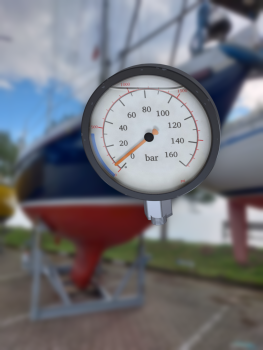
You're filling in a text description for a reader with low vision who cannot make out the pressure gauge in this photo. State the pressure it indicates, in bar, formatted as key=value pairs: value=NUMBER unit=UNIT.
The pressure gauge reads value=5 unit=bar
